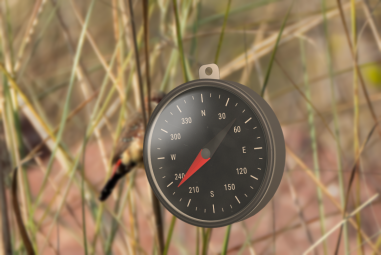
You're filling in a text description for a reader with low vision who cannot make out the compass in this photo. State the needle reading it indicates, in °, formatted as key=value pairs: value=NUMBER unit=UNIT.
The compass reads value=230 unit=°
